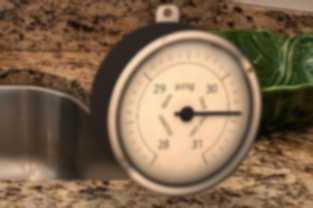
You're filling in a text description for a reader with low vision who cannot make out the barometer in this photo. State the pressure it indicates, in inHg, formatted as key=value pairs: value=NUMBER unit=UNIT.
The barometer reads value=30.4 unit=inHg
